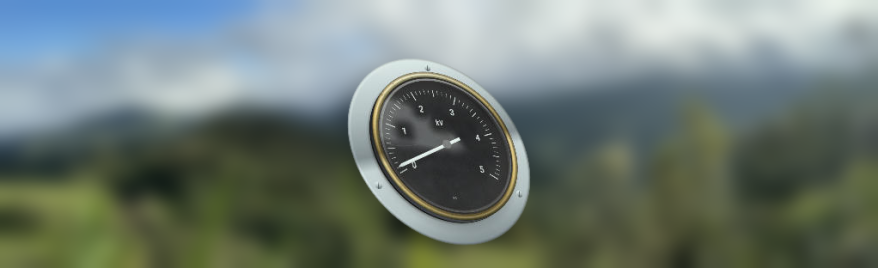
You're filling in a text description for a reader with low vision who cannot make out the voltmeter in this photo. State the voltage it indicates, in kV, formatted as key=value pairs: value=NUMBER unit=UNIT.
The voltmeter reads value=0.1 unit=kV
